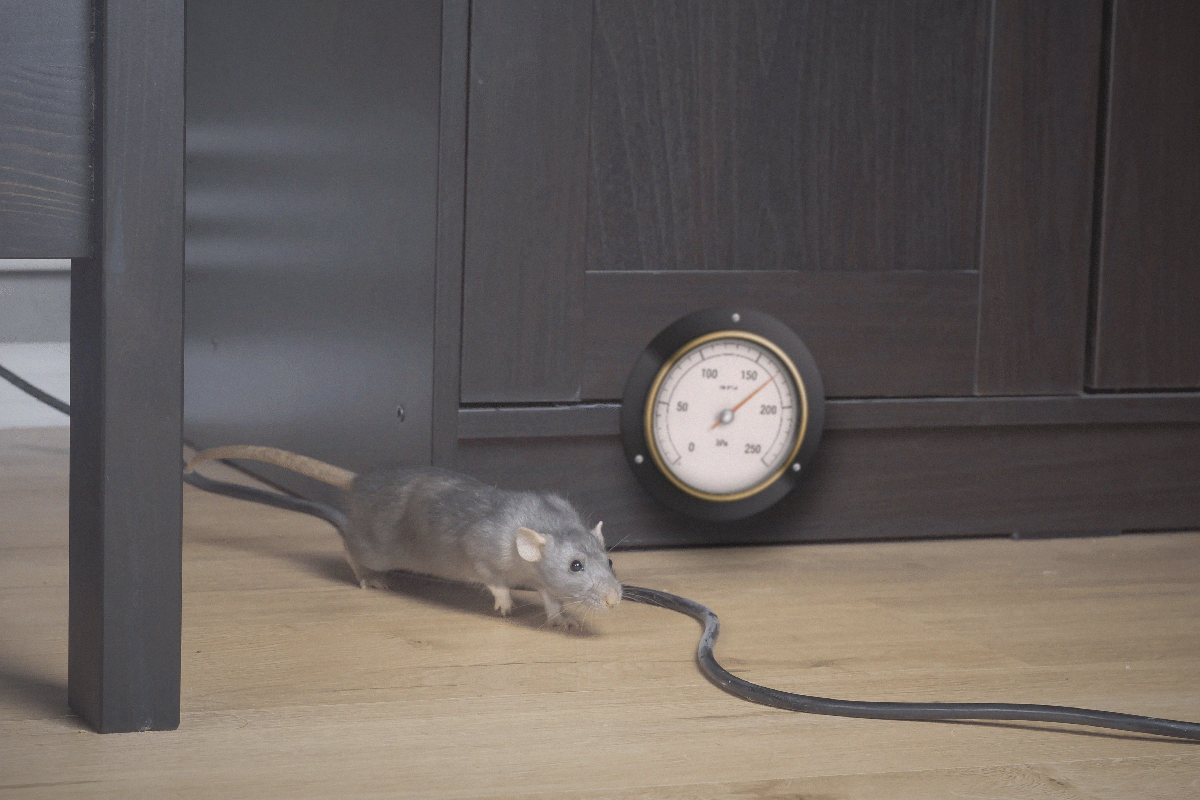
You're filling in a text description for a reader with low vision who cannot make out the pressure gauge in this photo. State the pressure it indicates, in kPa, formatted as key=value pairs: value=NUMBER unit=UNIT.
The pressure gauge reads value=170 unit=kPa
